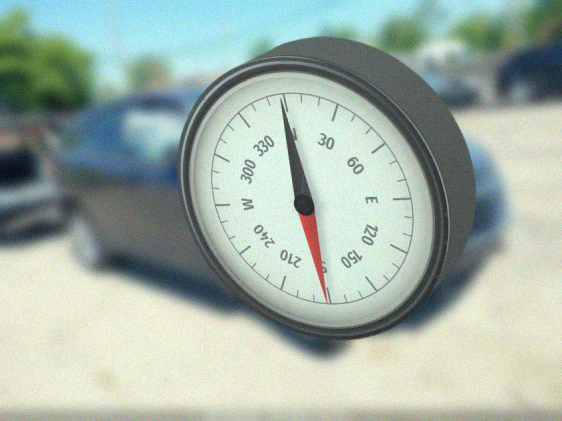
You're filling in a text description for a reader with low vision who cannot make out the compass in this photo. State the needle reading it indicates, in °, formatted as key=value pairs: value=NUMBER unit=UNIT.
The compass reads value=180 unit=°
